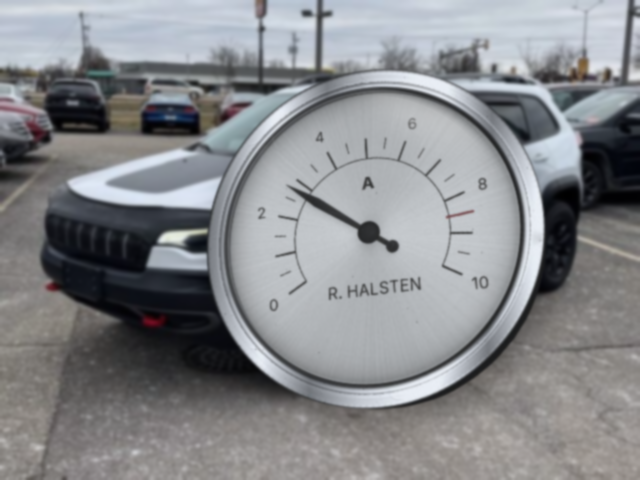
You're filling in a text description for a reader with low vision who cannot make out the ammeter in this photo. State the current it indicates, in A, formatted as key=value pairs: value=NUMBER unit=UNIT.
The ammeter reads value=2.75 unit=A
